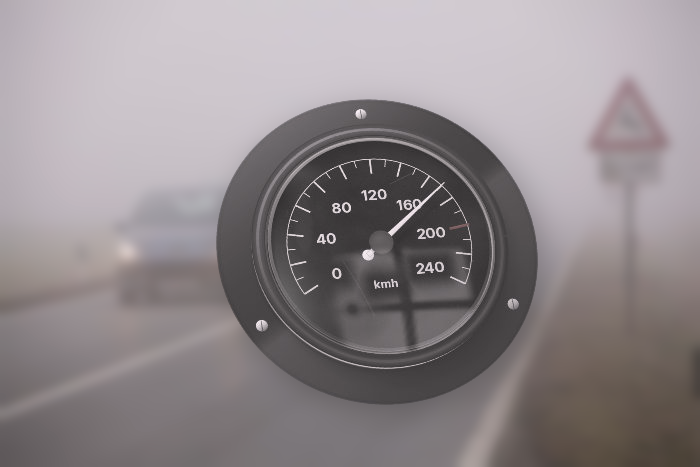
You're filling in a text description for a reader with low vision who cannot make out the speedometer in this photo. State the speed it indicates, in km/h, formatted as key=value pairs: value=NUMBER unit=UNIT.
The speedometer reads value=170 unit=km/h
